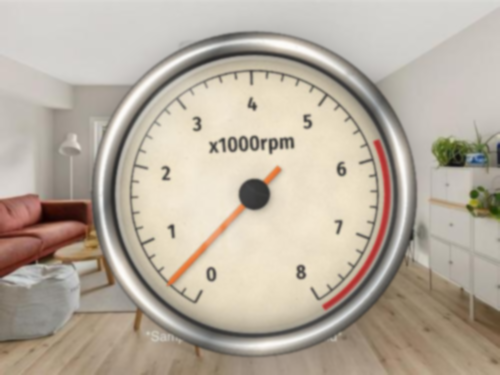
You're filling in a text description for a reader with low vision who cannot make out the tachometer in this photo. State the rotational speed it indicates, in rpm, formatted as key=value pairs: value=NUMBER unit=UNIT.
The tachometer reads value=400 unit=rpm
